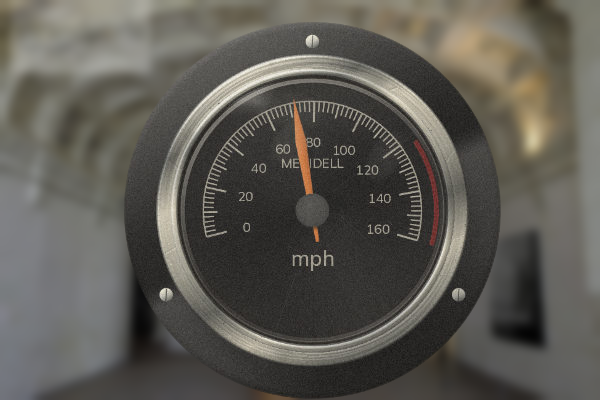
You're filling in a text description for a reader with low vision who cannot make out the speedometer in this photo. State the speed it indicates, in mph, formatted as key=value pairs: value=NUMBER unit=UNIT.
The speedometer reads value=72 unit=mph
